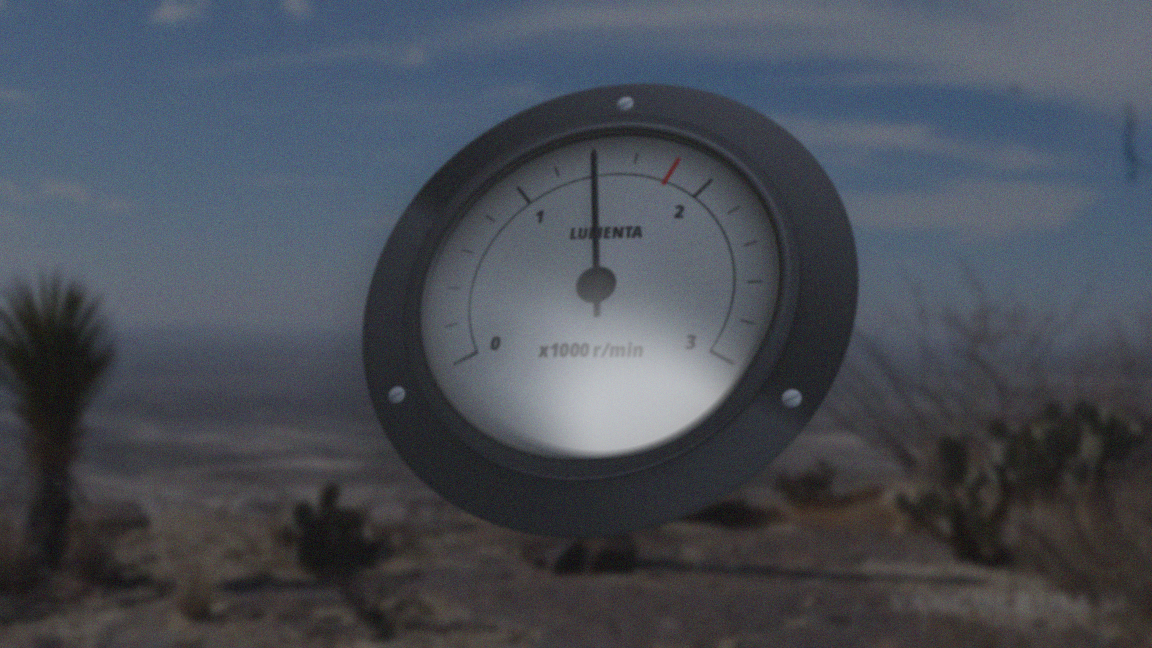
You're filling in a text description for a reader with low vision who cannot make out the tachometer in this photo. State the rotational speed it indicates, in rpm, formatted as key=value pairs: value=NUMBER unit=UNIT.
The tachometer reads value=1400 unit=rpm
